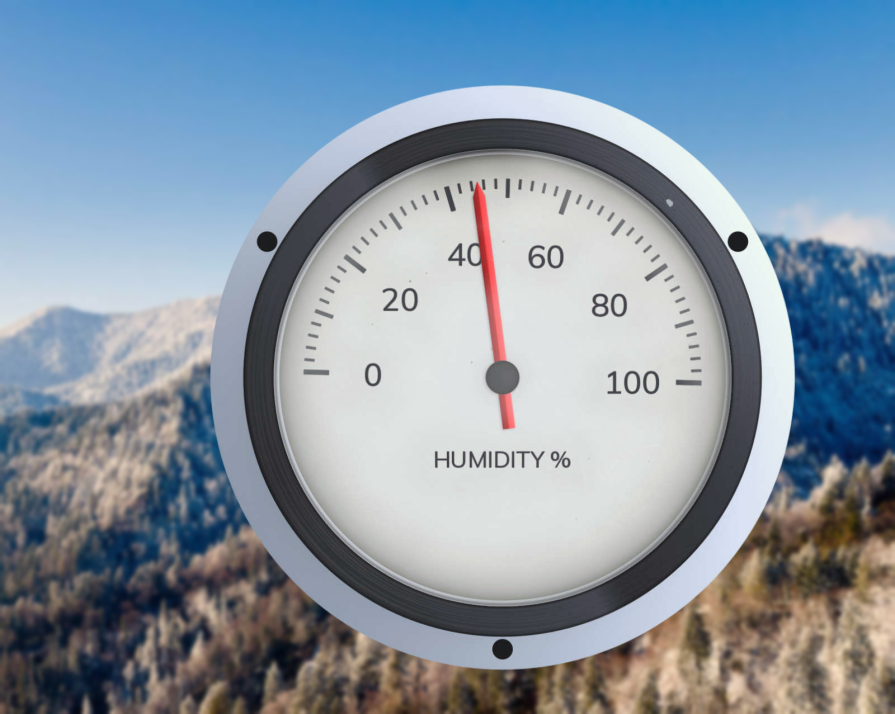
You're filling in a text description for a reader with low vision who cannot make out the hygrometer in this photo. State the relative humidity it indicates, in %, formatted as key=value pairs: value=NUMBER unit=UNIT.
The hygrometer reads value=45 unit=%
